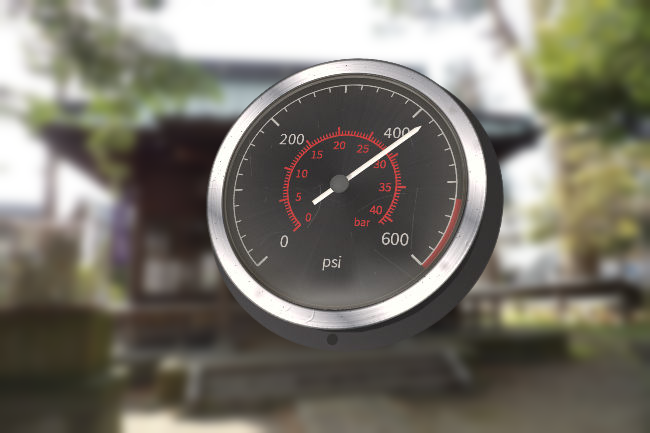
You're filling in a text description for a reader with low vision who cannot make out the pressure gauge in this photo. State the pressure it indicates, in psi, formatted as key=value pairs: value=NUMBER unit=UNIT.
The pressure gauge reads value=420 unit=psi
